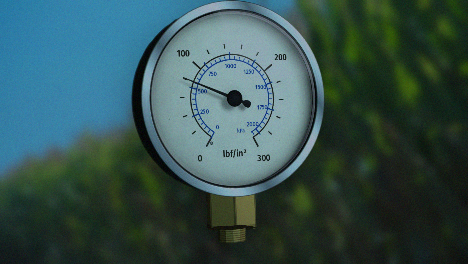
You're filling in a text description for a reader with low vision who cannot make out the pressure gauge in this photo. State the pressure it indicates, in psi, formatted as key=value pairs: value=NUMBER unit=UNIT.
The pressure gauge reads value=80 unit=psi
